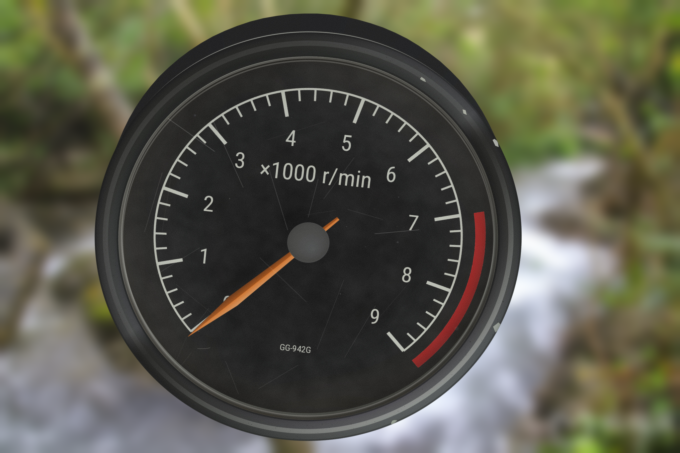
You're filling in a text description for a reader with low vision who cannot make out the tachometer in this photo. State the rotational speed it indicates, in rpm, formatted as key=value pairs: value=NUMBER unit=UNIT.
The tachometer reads value=0 unit=rpm
